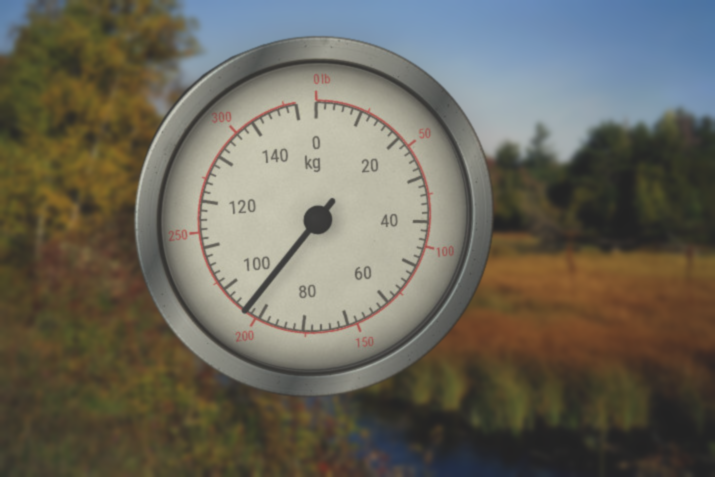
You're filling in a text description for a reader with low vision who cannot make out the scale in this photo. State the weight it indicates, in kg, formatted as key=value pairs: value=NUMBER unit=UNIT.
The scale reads value=94 unit=kg
